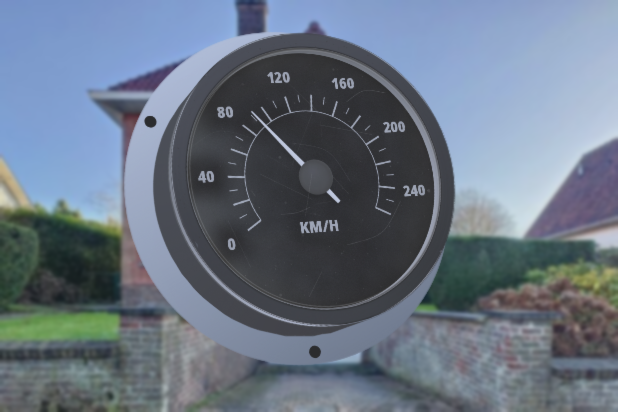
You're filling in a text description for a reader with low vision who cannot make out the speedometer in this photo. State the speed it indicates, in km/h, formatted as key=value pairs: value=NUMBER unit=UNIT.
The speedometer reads value=90 unit=km/h
